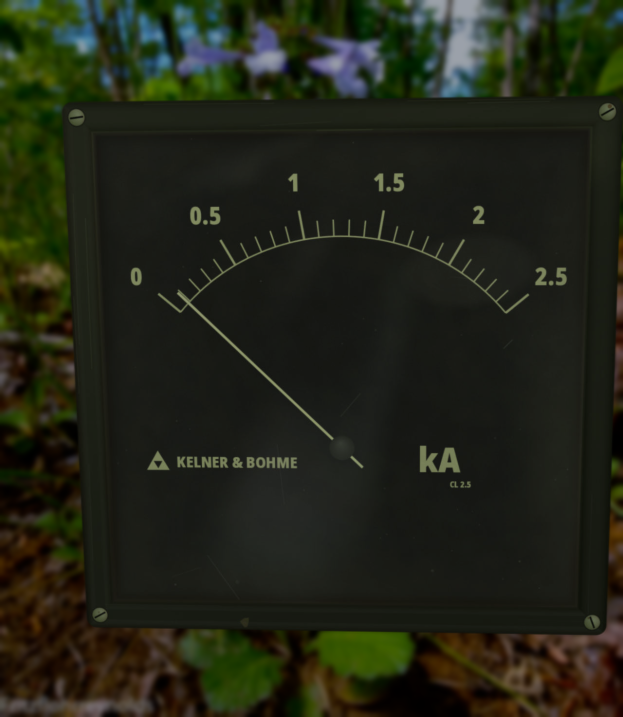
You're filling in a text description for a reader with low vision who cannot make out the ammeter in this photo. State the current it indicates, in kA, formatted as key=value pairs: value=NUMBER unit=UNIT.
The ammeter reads value=0.1 unit=kA
